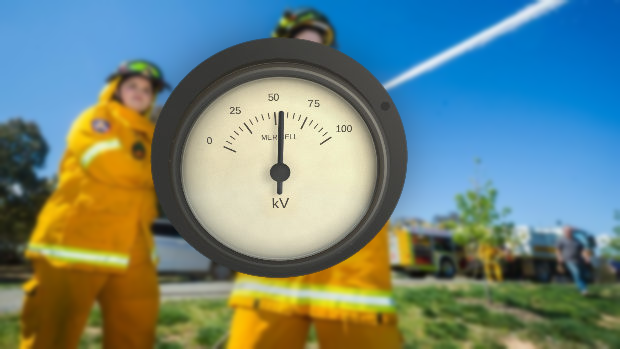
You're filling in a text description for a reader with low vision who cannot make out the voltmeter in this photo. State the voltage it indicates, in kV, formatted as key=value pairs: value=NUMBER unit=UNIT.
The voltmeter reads value=55 unit=kV
